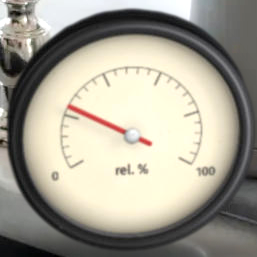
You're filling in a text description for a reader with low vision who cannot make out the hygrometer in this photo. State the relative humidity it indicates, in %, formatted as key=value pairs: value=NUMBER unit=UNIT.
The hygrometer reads value=24 unit=%
